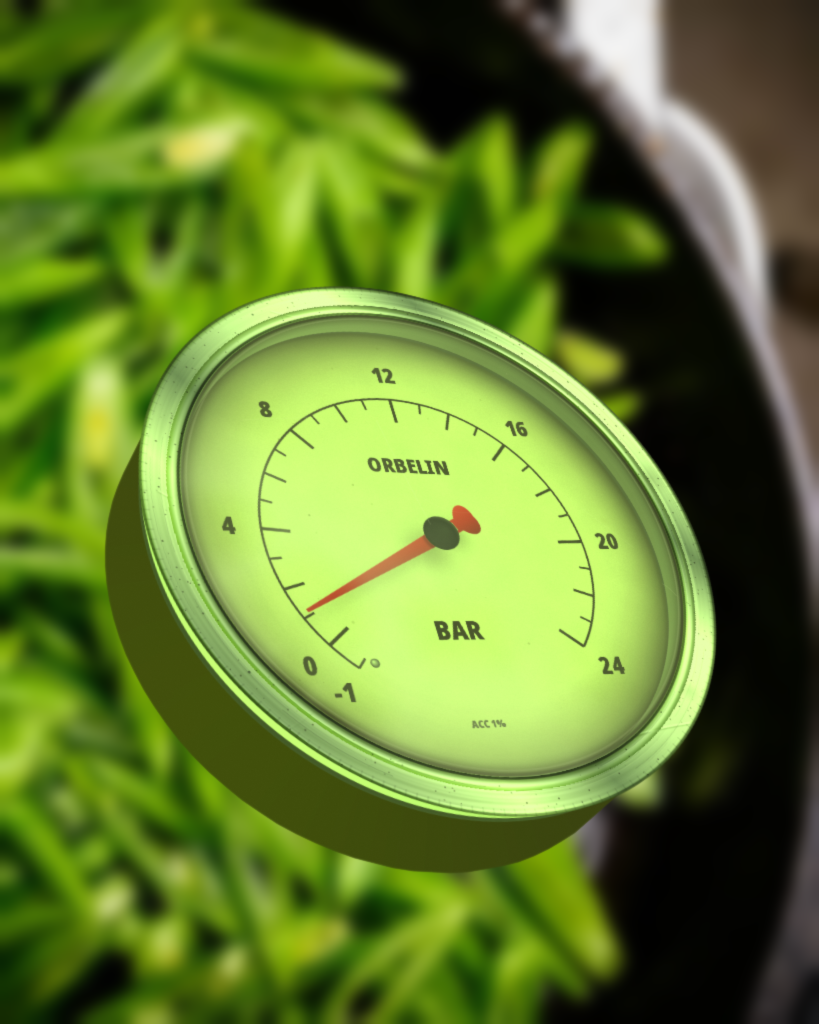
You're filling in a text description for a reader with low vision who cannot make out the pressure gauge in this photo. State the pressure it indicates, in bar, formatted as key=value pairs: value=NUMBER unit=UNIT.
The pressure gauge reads value=1 unit=bar
